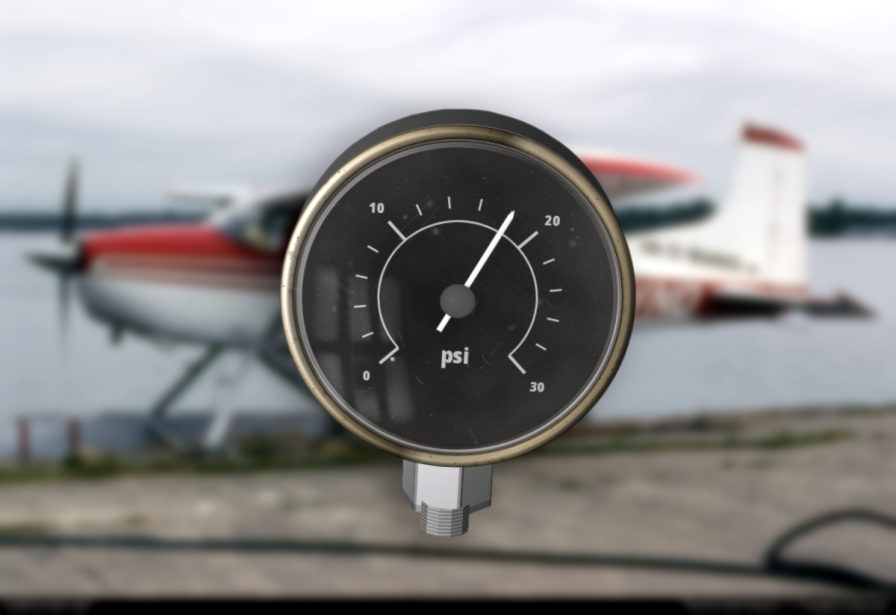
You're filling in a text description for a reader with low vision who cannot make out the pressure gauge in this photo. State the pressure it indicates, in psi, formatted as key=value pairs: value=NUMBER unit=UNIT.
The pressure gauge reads value=18 unit=psi
